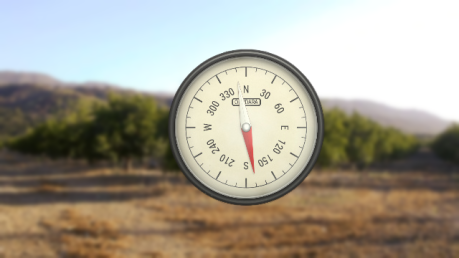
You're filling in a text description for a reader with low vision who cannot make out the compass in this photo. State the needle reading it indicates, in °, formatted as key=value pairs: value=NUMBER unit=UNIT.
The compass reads value=170 unit=°
